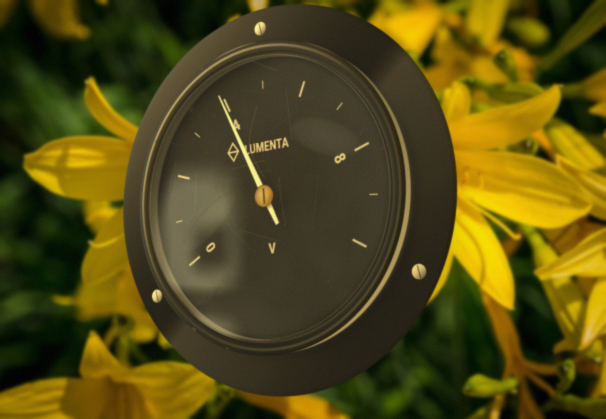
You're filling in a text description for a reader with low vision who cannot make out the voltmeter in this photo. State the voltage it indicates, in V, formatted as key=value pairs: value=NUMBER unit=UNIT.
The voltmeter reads value=4 unit=V
